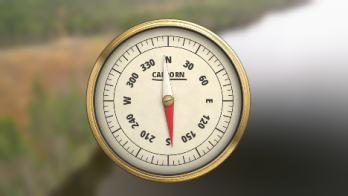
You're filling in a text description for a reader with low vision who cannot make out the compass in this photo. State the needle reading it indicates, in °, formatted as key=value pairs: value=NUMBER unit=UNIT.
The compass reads value=175 unit=°
